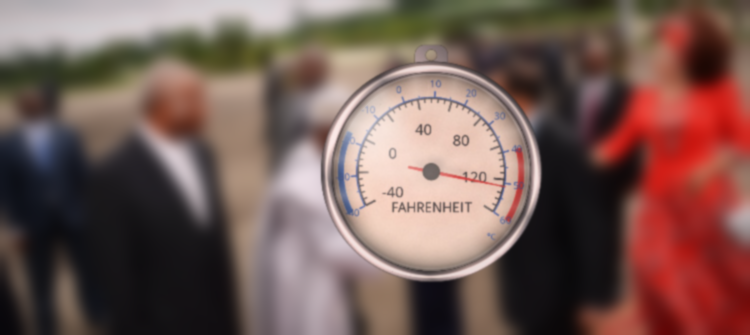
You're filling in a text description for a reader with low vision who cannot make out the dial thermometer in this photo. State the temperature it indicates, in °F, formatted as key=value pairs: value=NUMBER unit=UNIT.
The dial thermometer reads value=124 unit=°F
